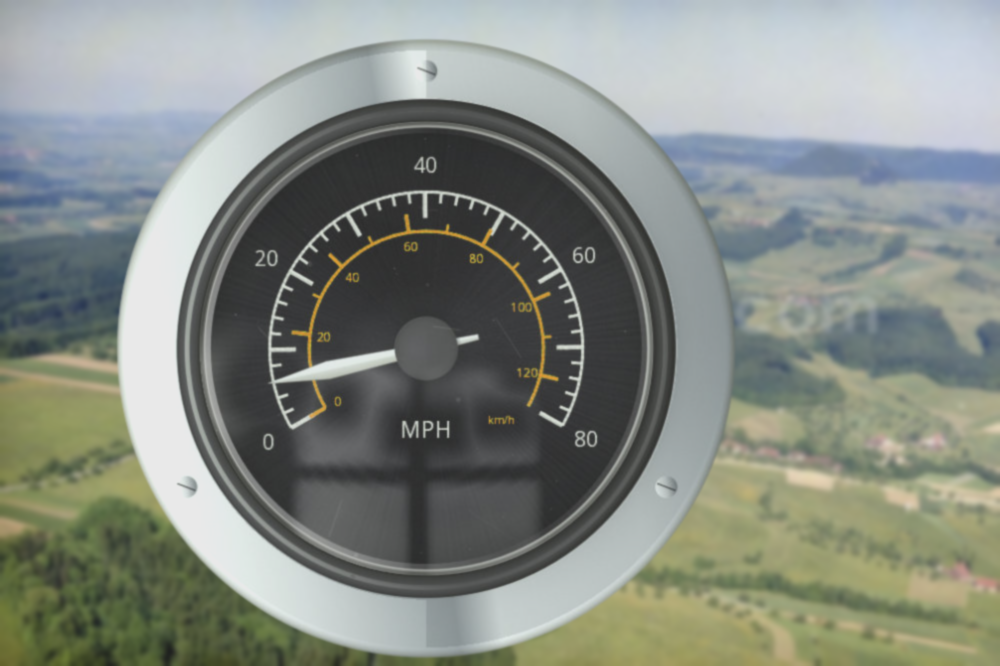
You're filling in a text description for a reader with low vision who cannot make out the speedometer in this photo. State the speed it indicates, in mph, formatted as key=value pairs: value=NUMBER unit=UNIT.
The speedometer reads value=6 unit=mph
